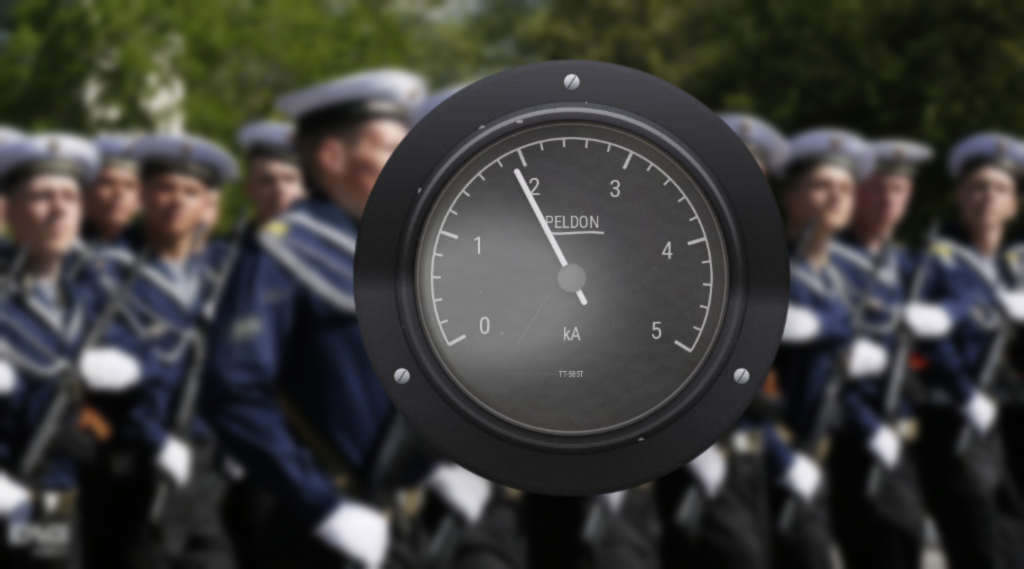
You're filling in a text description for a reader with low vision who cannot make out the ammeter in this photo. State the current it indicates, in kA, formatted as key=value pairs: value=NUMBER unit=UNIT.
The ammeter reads value=1.9 unit=kA
